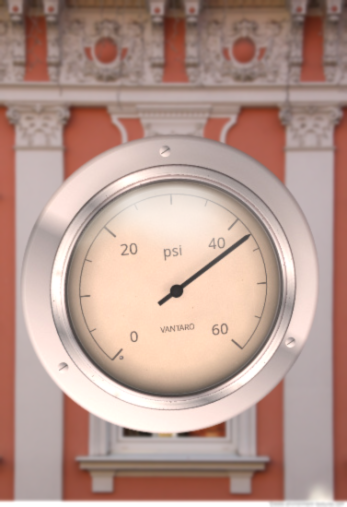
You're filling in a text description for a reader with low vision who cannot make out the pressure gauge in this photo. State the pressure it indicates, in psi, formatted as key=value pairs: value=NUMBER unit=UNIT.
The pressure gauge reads value=42.5 unit=psi
